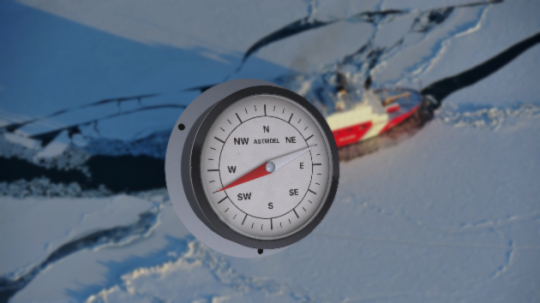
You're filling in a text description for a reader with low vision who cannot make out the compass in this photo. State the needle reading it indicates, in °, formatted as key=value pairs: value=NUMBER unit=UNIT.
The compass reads value=250 unit=°
